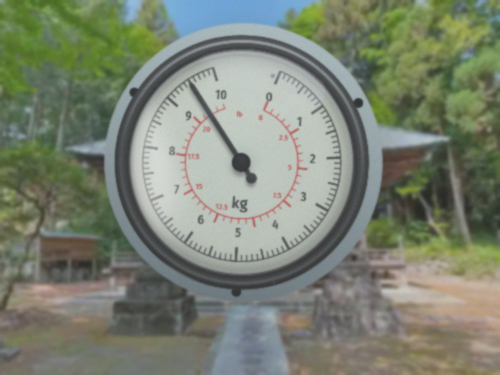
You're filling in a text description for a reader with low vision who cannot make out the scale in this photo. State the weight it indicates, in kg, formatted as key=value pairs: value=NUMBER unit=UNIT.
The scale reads value=9.5 unit=kg
